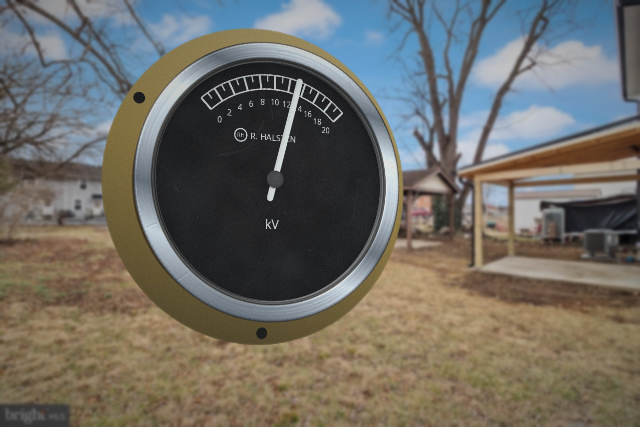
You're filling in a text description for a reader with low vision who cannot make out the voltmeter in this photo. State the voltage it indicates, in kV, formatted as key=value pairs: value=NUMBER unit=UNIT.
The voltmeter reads value=13 unit=kV
